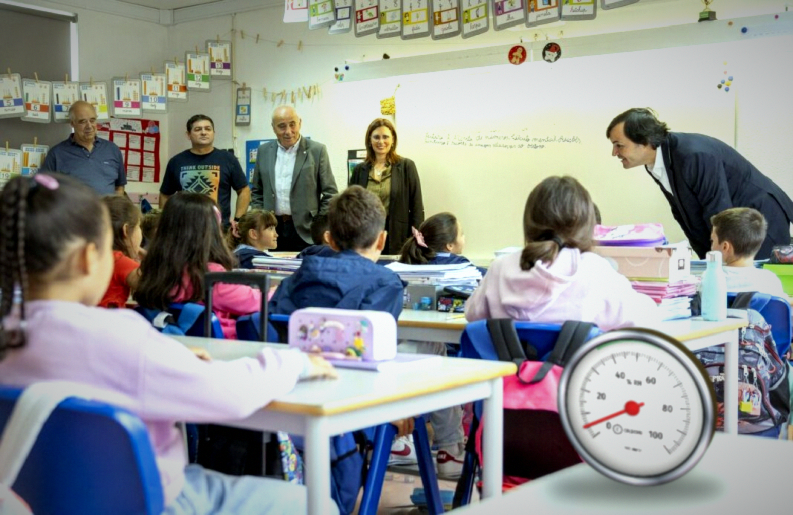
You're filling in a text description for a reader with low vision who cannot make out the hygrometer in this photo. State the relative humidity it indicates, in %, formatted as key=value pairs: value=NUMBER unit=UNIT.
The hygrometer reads value=5 unit=%
